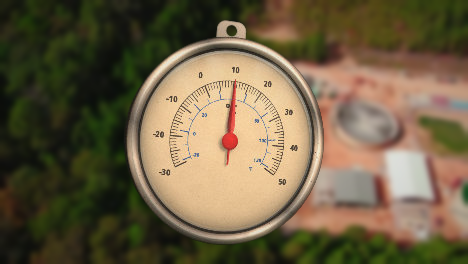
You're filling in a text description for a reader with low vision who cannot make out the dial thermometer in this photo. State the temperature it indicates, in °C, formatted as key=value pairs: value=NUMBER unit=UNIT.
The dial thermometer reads value=10 unit=°C
